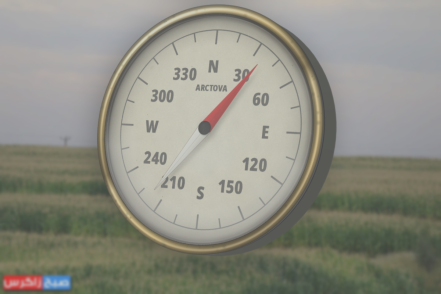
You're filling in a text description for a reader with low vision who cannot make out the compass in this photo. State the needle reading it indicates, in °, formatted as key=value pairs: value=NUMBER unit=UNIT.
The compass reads value=37.5 unit=°
